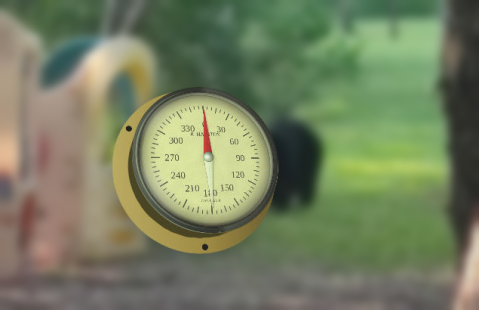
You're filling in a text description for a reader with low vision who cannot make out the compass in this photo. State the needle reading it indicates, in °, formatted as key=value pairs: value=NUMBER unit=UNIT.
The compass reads value=0 unit=°
